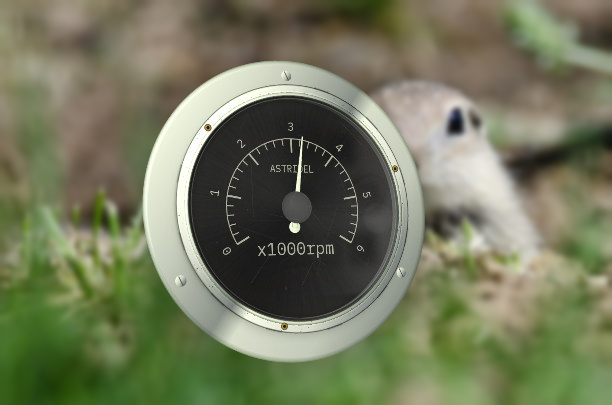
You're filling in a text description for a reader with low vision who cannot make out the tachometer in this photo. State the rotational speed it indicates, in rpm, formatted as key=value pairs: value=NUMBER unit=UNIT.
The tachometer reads value=3200 unit=rpm
